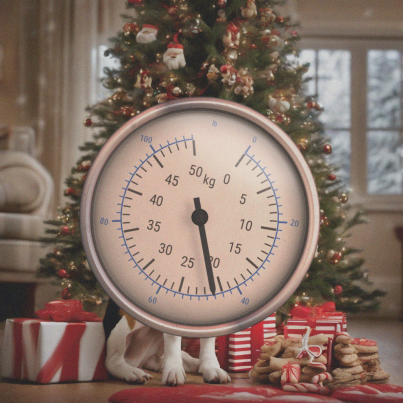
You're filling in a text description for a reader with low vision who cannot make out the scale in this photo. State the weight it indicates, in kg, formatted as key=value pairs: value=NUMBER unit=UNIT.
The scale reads value=21 unit=kg
